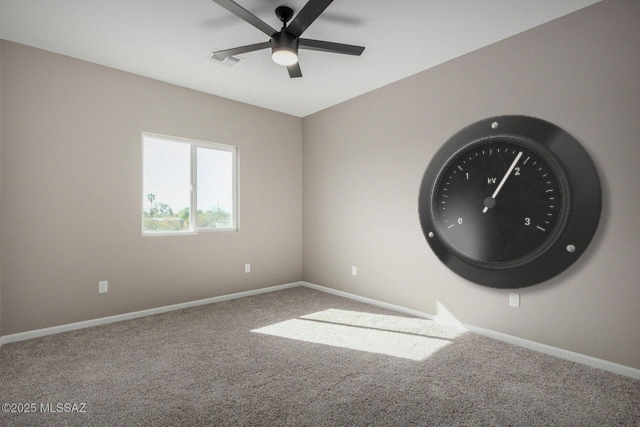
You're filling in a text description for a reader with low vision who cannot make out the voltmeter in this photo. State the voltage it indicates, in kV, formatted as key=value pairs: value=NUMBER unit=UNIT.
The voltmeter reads value=1.9 unit=kV
